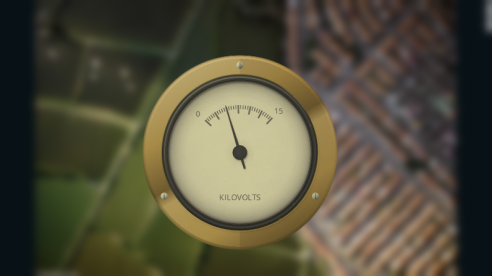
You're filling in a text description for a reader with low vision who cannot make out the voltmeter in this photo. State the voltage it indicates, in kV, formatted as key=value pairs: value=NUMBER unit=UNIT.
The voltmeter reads value=5 unit=kV
